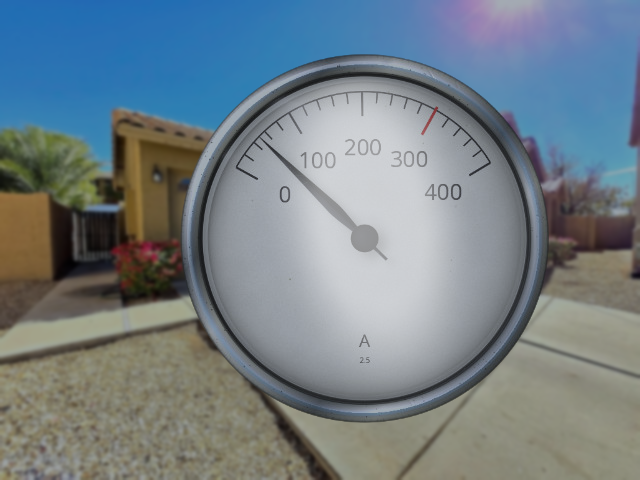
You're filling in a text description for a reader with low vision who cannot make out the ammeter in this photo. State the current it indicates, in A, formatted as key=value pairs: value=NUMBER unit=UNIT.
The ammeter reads value=50 unit=A
